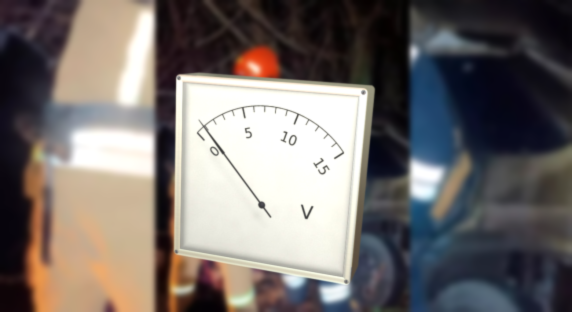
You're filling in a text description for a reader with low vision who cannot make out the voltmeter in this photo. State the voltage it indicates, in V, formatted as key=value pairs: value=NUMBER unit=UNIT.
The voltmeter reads value=1 unit=V
